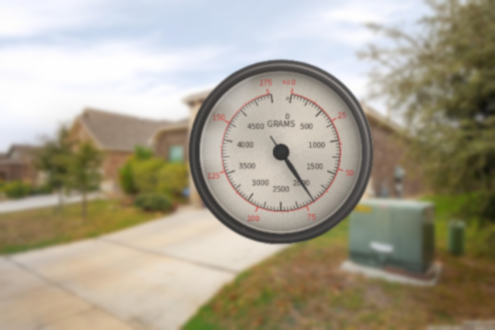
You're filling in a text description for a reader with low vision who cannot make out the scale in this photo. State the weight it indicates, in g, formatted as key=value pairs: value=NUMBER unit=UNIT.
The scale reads value=2000 unit=g
